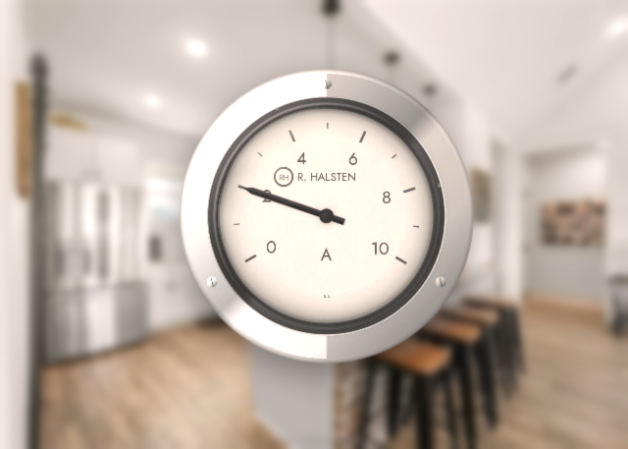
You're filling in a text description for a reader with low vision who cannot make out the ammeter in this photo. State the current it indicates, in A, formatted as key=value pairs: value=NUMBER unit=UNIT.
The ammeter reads value=2 unit=A
